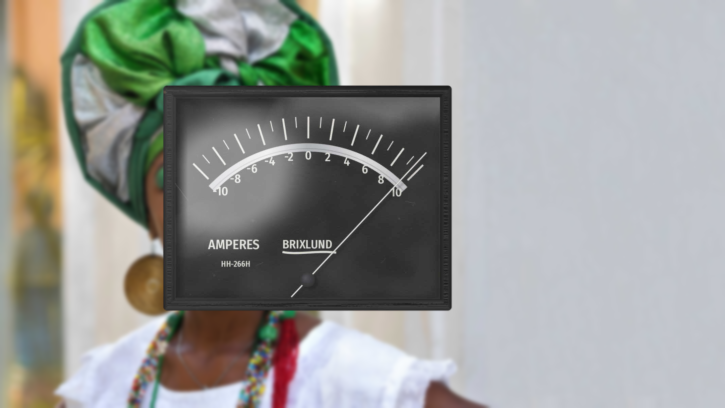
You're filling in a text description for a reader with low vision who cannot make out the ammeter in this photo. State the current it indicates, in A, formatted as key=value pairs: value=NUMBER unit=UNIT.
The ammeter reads value=9.5 unit=A
